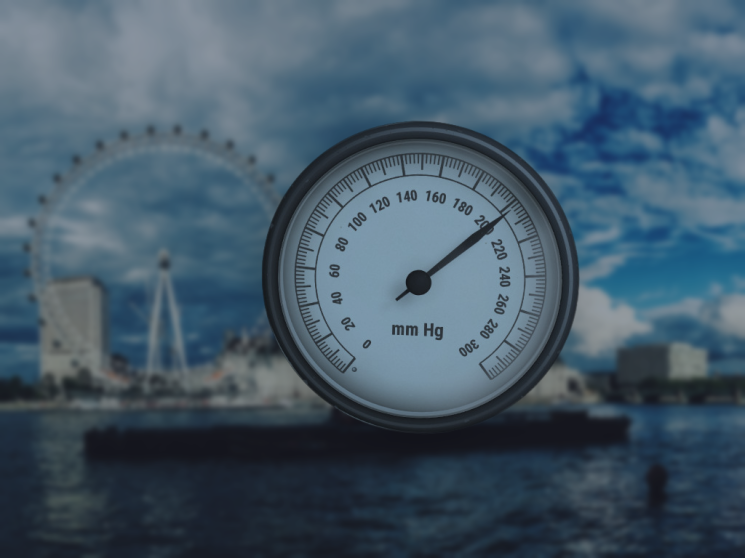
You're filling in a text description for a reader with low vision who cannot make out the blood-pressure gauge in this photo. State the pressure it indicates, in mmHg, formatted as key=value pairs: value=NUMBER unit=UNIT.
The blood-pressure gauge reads value=202 unit=mmHg
